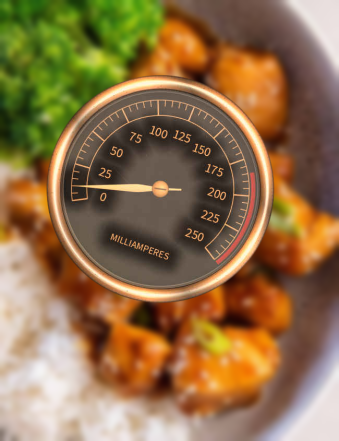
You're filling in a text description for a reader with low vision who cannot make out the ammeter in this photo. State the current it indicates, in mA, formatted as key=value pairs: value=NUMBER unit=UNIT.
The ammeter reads value=10 unit=mA
